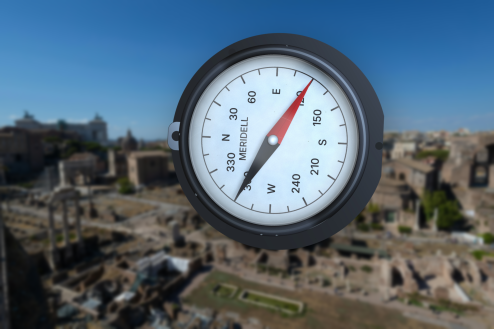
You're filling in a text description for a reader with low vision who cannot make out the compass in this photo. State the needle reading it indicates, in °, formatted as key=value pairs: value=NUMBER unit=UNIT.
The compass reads value=120 unit=°
